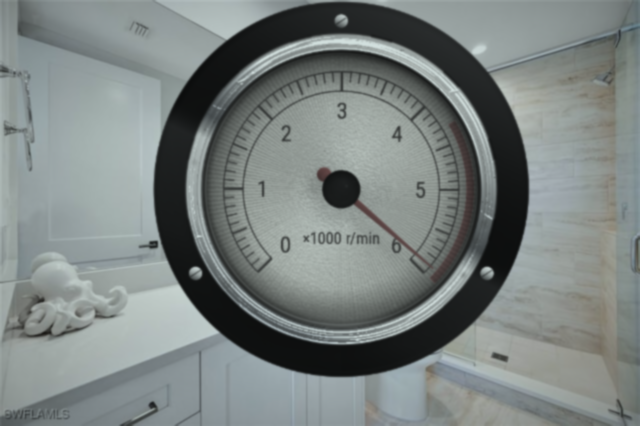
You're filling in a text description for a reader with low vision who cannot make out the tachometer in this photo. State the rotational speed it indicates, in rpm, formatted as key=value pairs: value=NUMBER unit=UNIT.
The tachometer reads value=5900 unit=rpm
